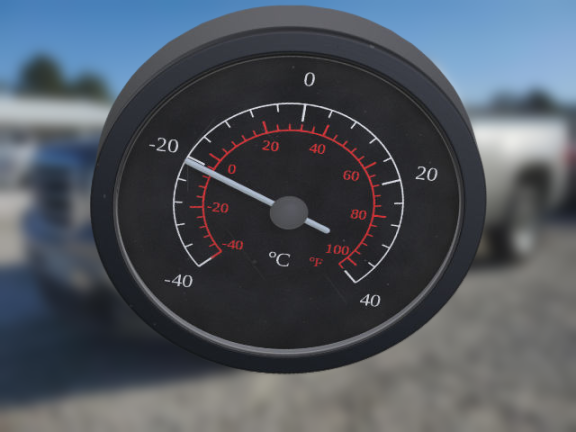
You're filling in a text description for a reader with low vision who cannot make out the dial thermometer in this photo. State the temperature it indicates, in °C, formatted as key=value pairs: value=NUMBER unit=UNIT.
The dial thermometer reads value=-20 unit=°C
